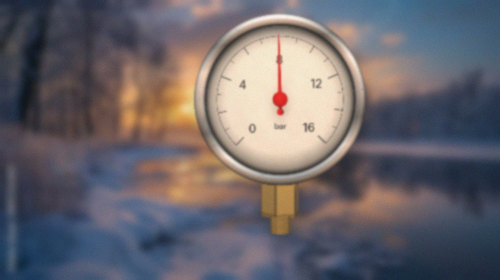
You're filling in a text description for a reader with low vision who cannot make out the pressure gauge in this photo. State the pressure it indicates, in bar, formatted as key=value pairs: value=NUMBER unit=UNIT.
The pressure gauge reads value=8 unit=bar
